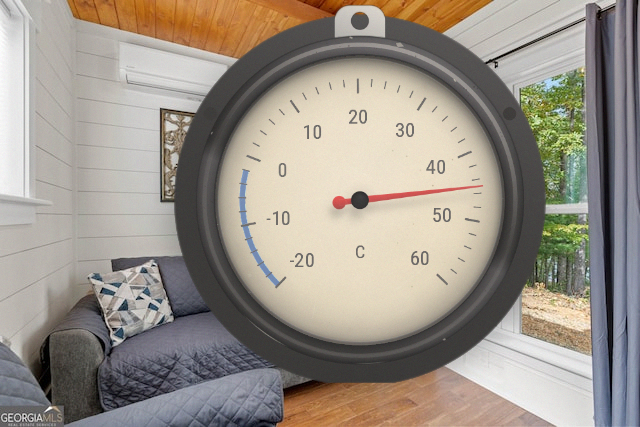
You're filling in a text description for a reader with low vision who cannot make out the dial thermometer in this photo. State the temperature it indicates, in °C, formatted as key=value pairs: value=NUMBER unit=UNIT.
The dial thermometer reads value=45 unit=°C
